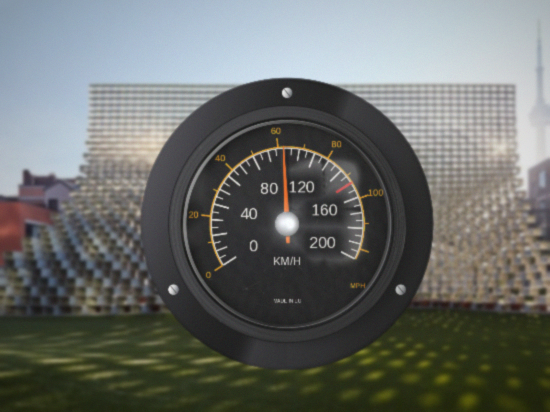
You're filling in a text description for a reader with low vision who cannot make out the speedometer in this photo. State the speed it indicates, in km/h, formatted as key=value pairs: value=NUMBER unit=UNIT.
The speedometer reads value=100 unit=km/h
